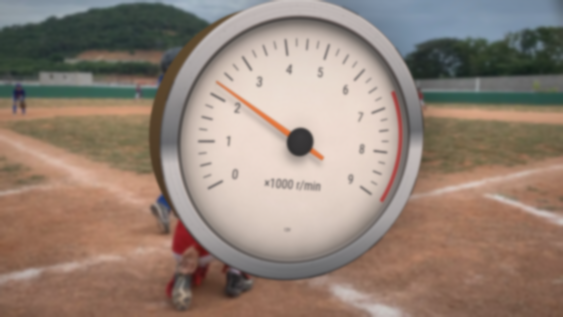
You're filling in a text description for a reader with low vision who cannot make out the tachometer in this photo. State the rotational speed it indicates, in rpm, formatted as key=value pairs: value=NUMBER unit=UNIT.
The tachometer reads value=2250 unit=rpm
